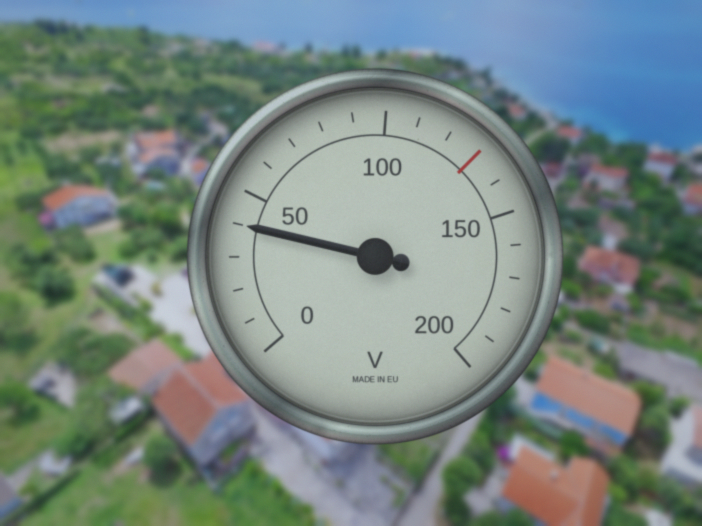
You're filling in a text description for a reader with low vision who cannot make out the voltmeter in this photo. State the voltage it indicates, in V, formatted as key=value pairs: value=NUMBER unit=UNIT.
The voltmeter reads value=40 unit=V
